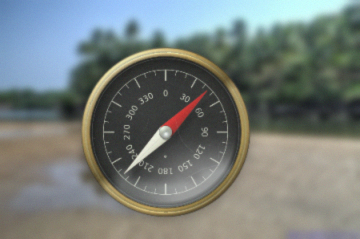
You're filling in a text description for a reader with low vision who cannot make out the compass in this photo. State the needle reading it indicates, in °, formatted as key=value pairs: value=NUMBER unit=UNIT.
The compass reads value=45 unit=°
